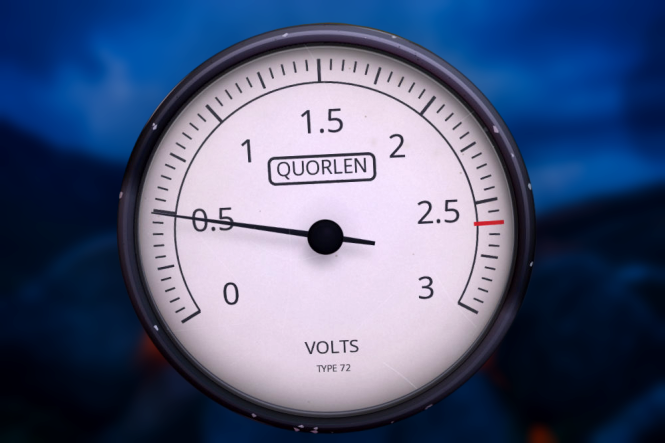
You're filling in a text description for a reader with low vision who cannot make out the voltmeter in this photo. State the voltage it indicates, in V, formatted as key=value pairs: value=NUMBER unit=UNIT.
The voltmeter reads value=0.5 unit=V
